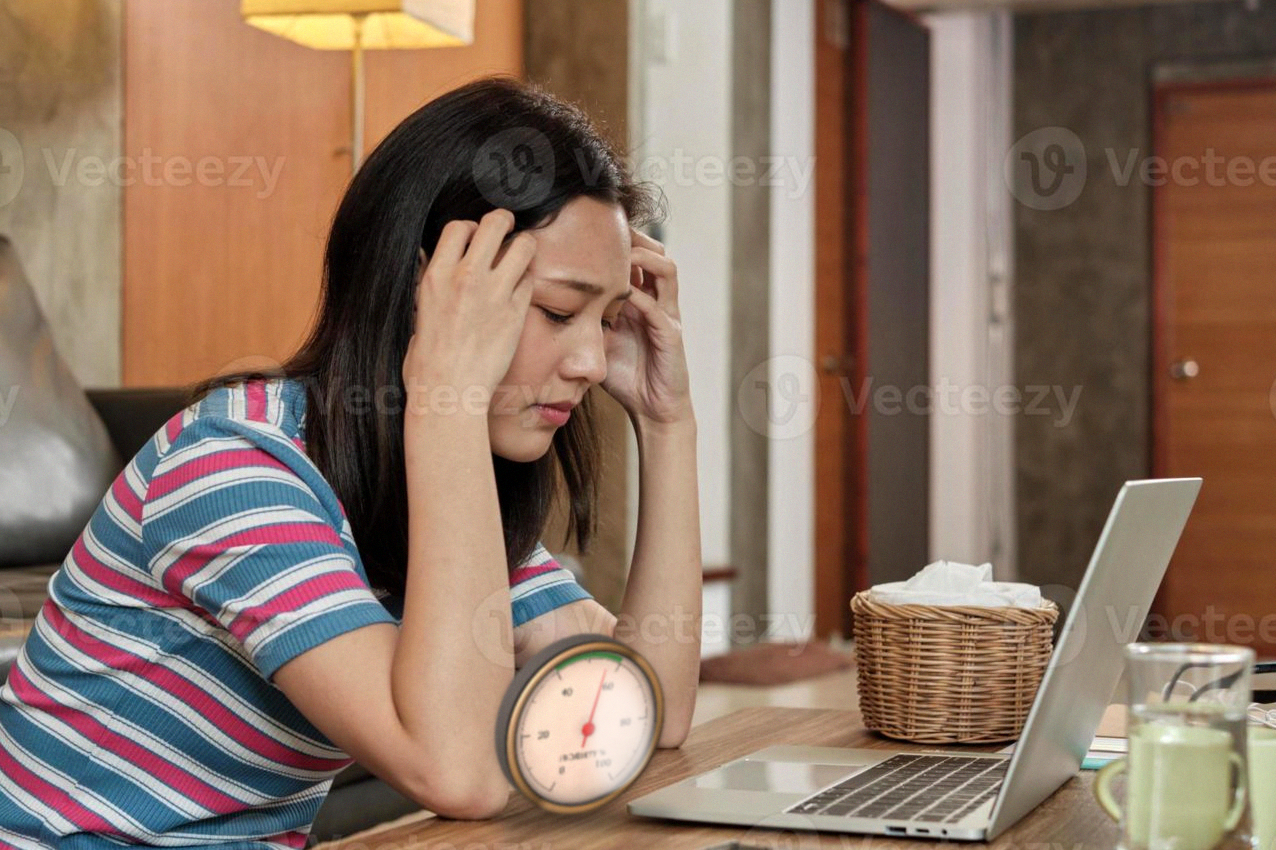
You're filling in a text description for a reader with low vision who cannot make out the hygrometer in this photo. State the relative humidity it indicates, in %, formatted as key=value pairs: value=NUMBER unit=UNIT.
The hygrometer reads value=55 unit=%
